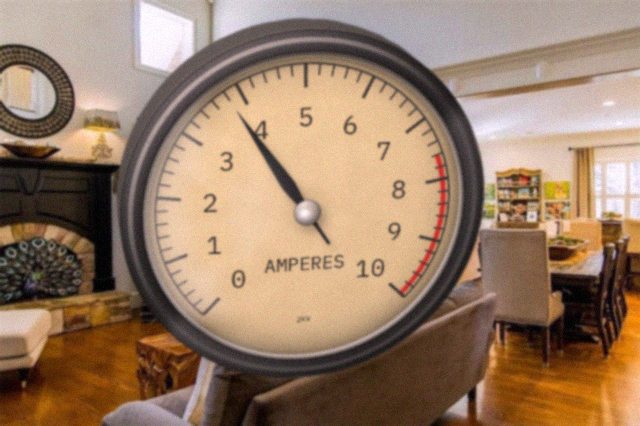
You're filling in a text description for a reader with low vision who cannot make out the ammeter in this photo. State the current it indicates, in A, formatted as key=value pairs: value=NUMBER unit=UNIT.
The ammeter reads value=3.8 unit=A
